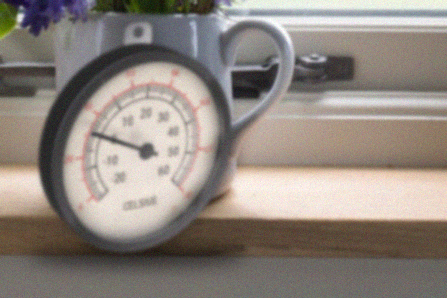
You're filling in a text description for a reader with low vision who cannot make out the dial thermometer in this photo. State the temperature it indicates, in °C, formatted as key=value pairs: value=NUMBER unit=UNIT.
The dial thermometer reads value=0 unit=°C
